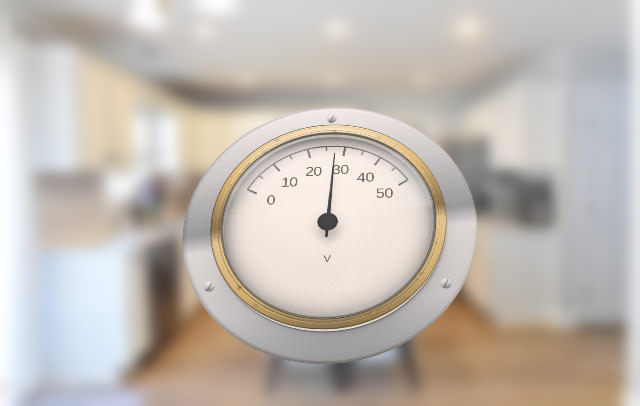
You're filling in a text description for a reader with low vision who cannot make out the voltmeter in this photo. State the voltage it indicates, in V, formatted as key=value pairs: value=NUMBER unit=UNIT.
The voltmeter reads value=27.5 unit=V
